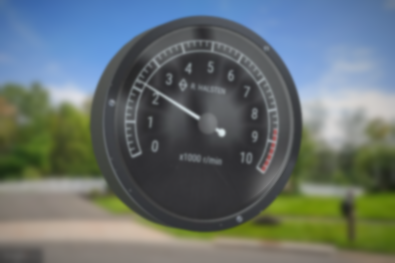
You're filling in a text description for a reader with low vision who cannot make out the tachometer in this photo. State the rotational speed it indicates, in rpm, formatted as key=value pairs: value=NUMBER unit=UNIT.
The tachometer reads value=2200 unit=rpm
